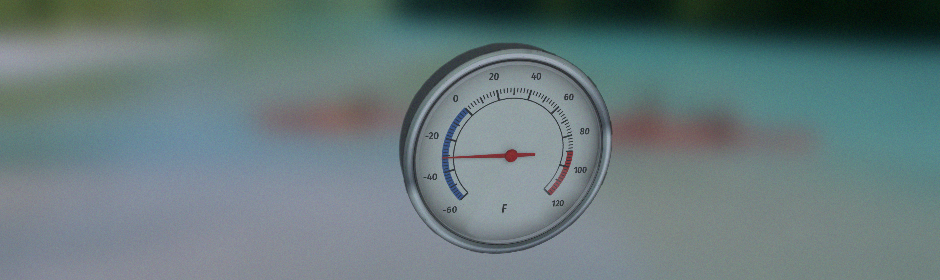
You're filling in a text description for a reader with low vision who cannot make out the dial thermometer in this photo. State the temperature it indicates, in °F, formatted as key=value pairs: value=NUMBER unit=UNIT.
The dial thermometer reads value=-30 unit=°F
